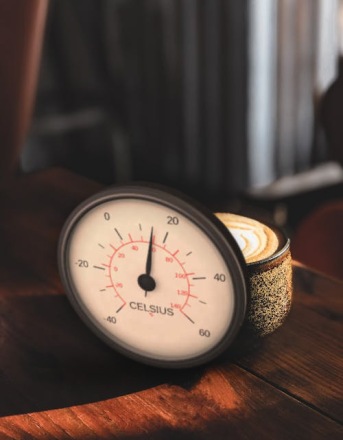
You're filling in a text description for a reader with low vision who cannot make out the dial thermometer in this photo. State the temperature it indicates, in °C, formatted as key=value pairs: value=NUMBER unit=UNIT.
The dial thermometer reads value=15 unit=°C
